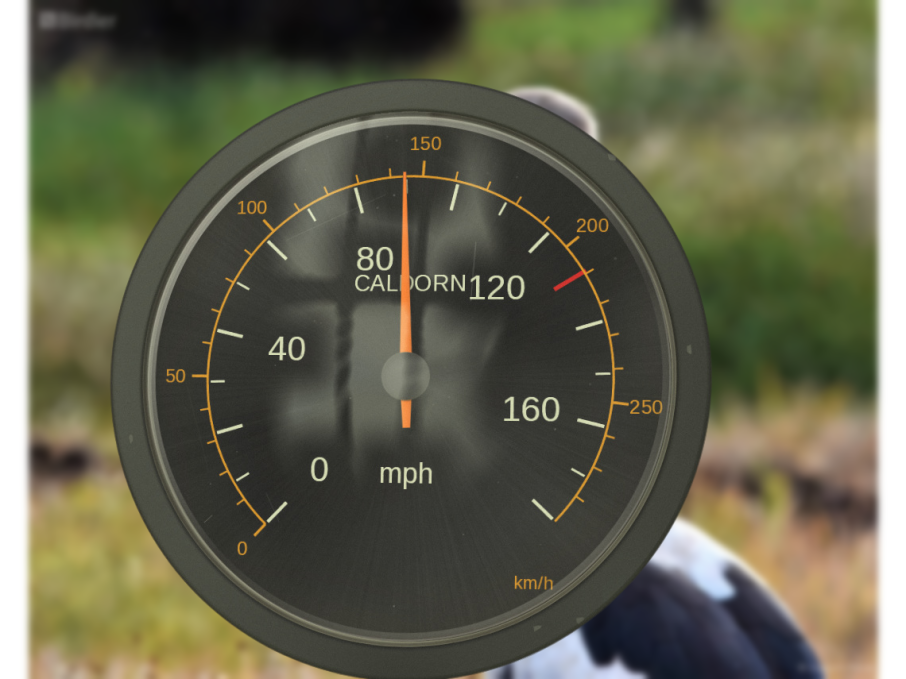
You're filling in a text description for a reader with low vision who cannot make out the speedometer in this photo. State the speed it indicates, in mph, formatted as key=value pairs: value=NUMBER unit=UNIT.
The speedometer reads value=90 unit=mph
